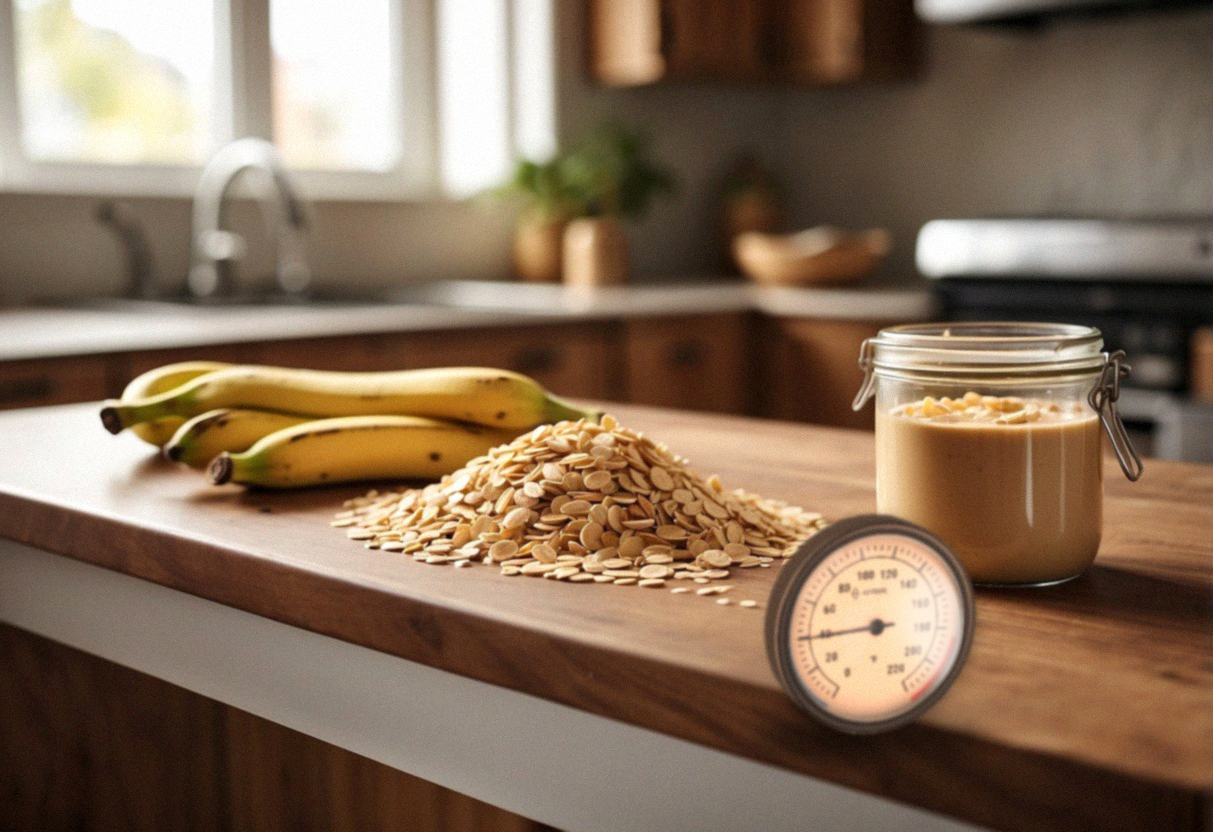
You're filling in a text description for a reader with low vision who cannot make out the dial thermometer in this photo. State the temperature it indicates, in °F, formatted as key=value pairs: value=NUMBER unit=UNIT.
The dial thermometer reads value=40 unit=°F
